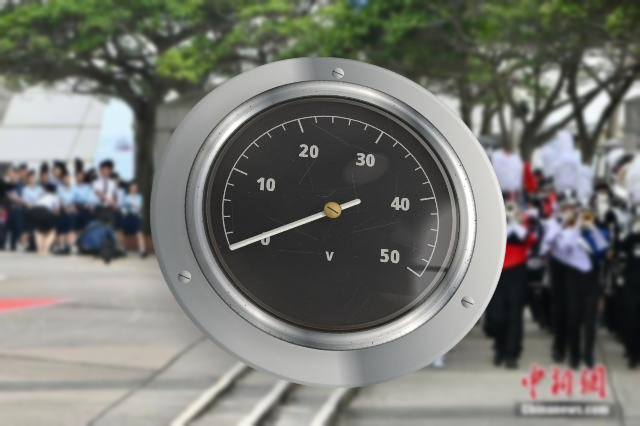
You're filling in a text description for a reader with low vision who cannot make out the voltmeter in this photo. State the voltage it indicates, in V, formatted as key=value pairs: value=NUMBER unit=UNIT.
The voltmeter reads value=0 unit=V
